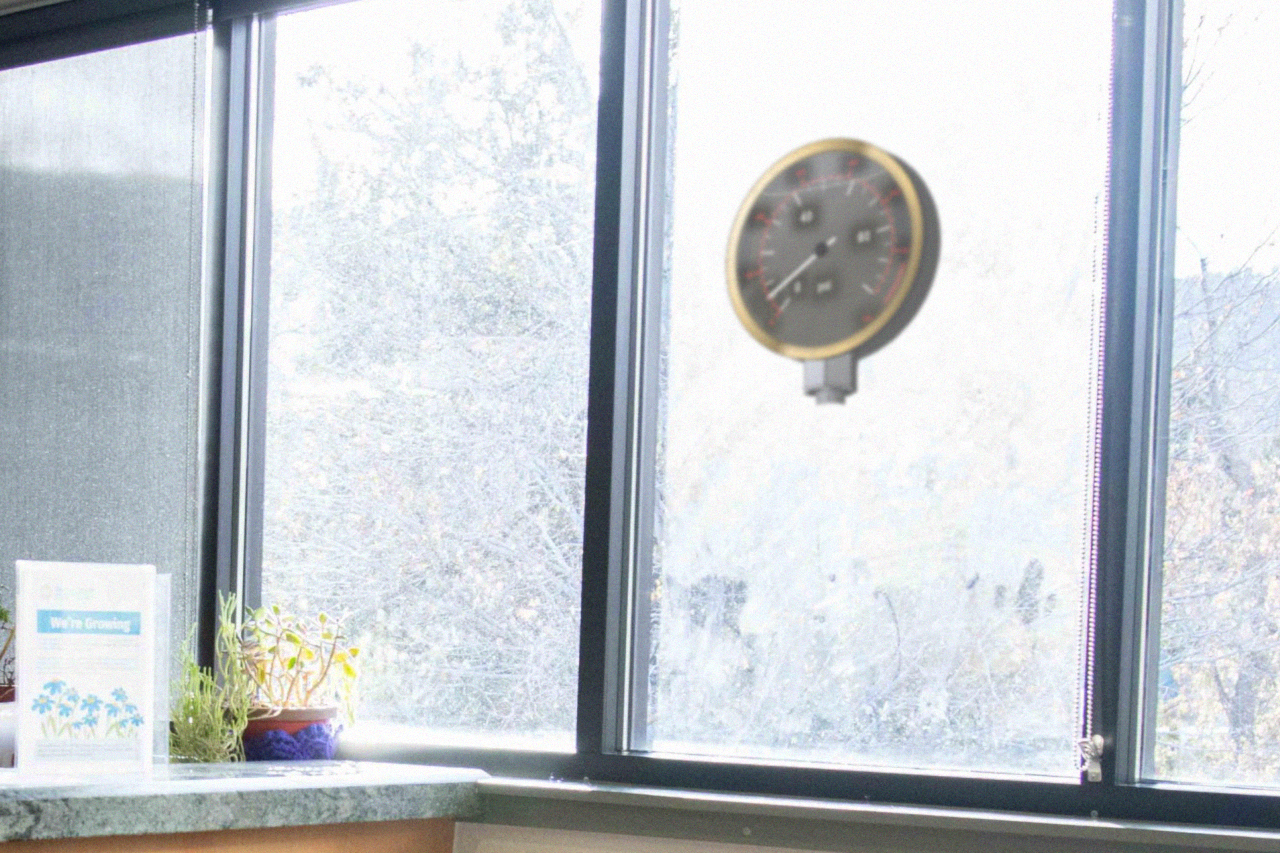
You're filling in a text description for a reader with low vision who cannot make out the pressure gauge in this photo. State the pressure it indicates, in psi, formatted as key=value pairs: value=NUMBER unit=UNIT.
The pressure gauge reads value=5 unit=psi
